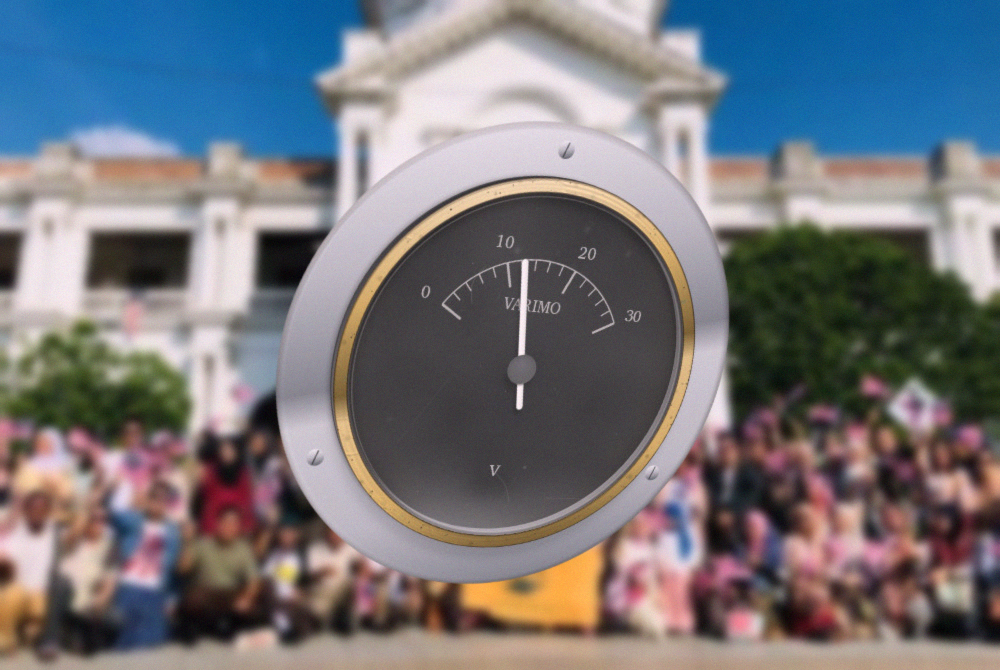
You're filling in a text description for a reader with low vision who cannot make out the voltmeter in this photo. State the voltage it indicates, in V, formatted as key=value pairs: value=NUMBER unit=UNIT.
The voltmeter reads value=12 unit=V
